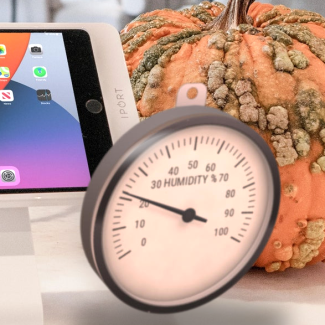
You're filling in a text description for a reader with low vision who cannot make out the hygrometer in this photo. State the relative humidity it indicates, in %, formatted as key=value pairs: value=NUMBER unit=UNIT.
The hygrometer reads value=22 unit=%
